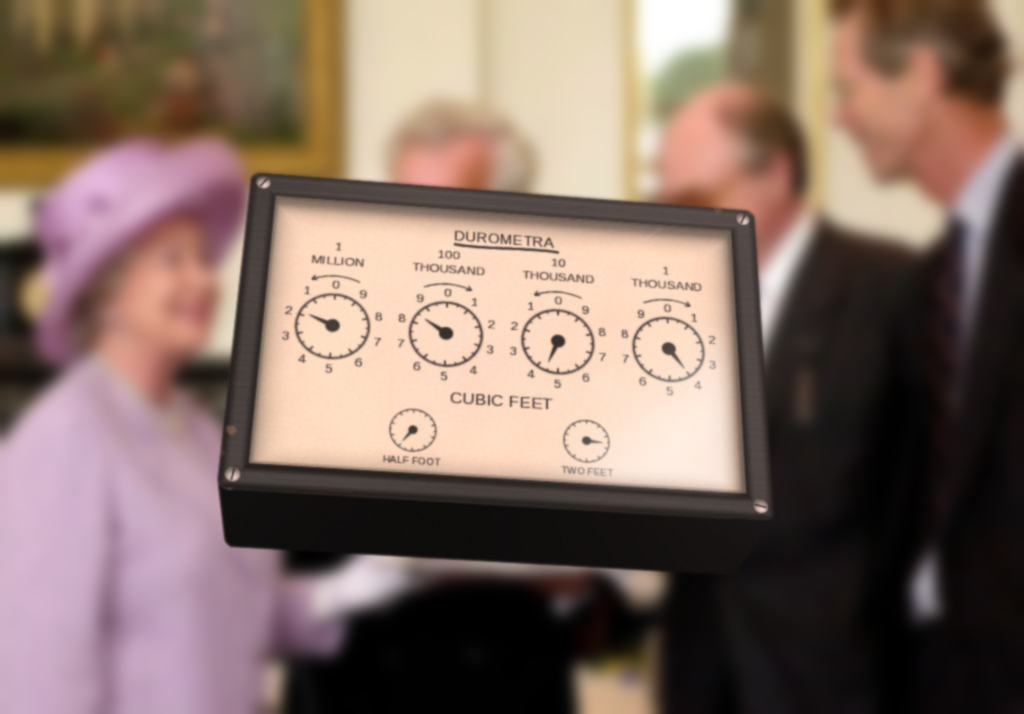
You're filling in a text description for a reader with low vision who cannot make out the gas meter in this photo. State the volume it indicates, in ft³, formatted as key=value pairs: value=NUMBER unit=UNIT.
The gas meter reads value=184400 unit=ft³
